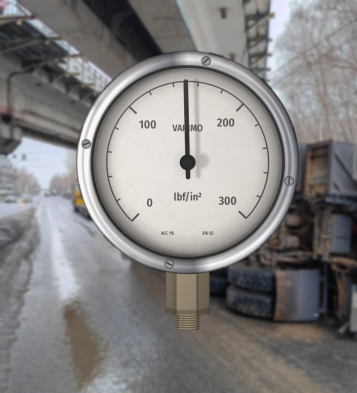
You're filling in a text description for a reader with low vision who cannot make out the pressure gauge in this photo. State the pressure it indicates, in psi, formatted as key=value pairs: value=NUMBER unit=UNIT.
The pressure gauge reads value=150 unit=psi
